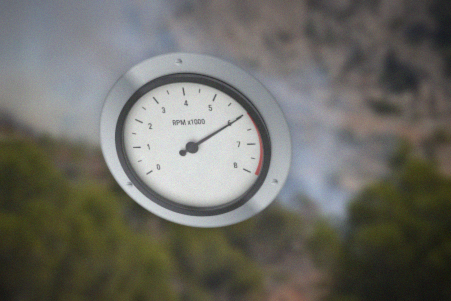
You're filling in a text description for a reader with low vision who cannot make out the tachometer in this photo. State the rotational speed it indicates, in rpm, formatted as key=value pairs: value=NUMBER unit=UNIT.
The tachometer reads value=6000 unit=rpm
